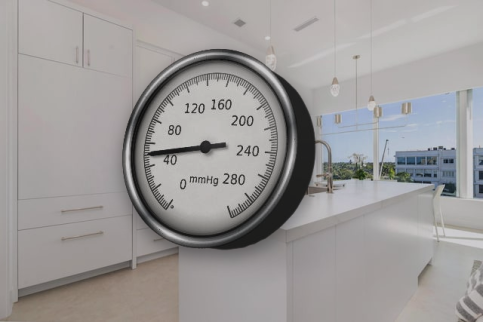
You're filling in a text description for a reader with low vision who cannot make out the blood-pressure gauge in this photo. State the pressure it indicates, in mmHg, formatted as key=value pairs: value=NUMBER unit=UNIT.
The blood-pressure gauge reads value=50 unit=mmHg
